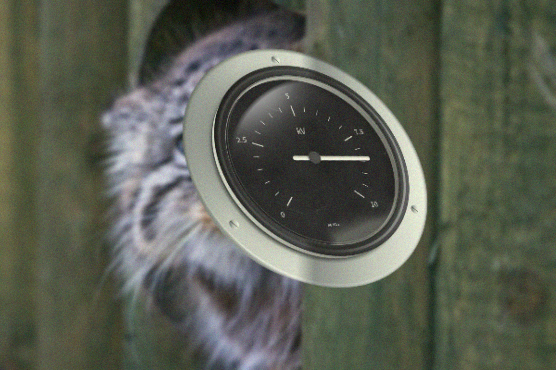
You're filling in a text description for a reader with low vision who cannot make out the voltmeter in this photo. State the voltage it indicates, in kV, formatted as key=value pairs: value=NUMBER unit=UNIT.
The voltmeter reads value=8.5 unit=kV
